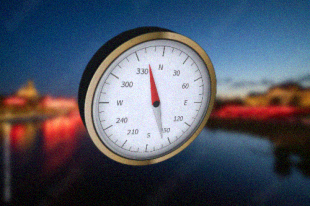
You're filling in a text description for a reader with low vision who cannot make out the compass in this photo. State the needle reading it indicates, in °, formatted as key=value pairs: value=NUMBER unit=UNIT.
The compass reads value=340 unit=°
